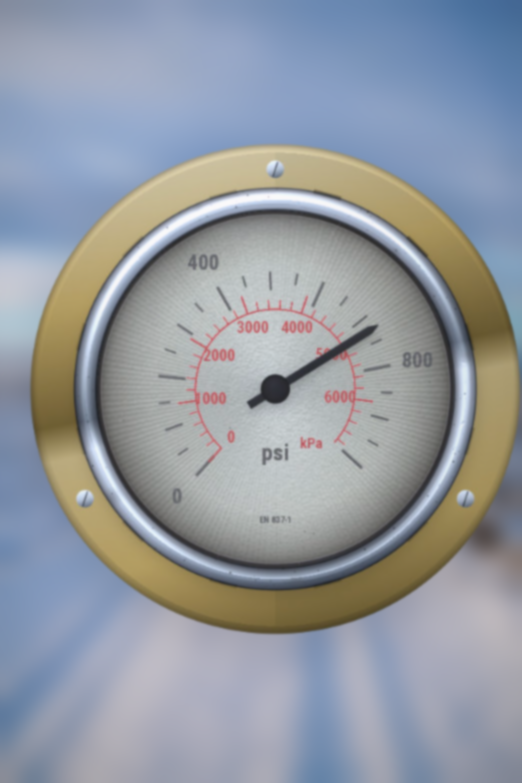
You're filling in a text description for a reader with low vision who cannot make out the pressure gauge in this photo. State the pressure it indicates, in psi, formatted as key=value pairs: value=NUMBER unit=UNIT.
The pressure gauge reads value=725 unit=psi
